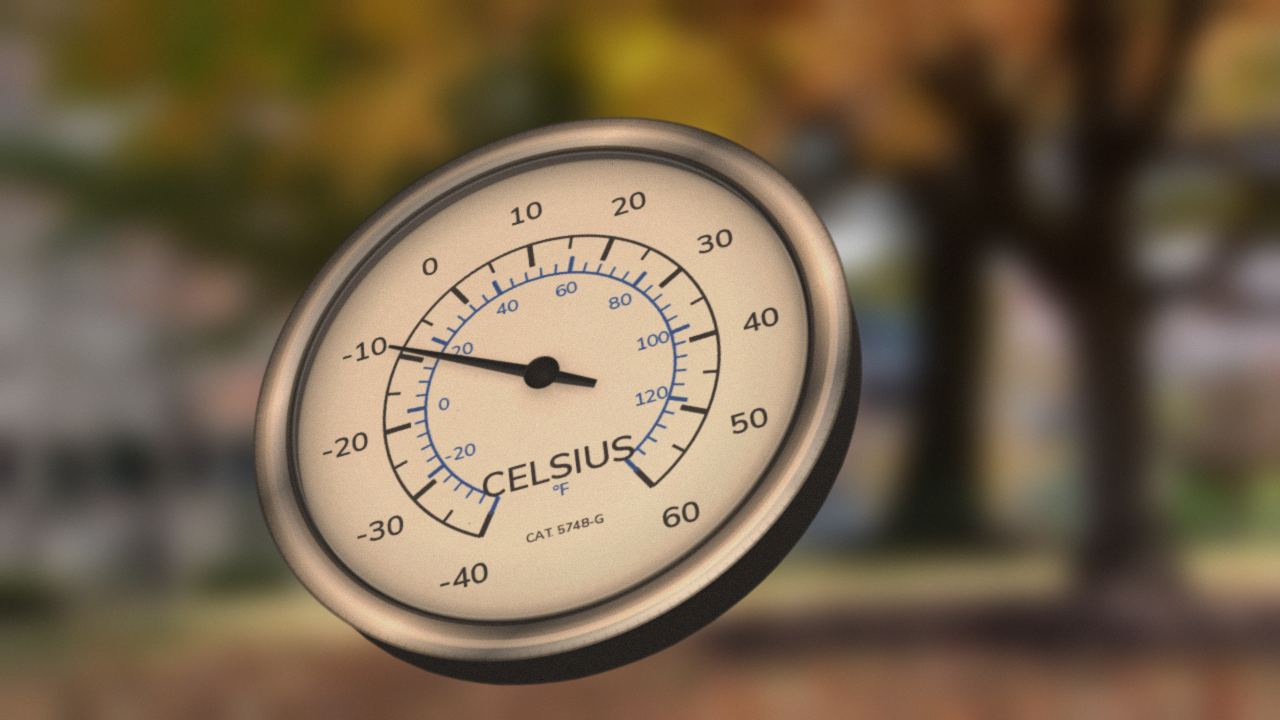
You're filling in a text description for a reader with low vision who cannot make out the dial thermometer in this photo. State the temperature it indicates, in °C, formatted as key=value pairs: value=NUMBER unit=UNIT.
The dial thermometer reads value=-10 unit=°C
